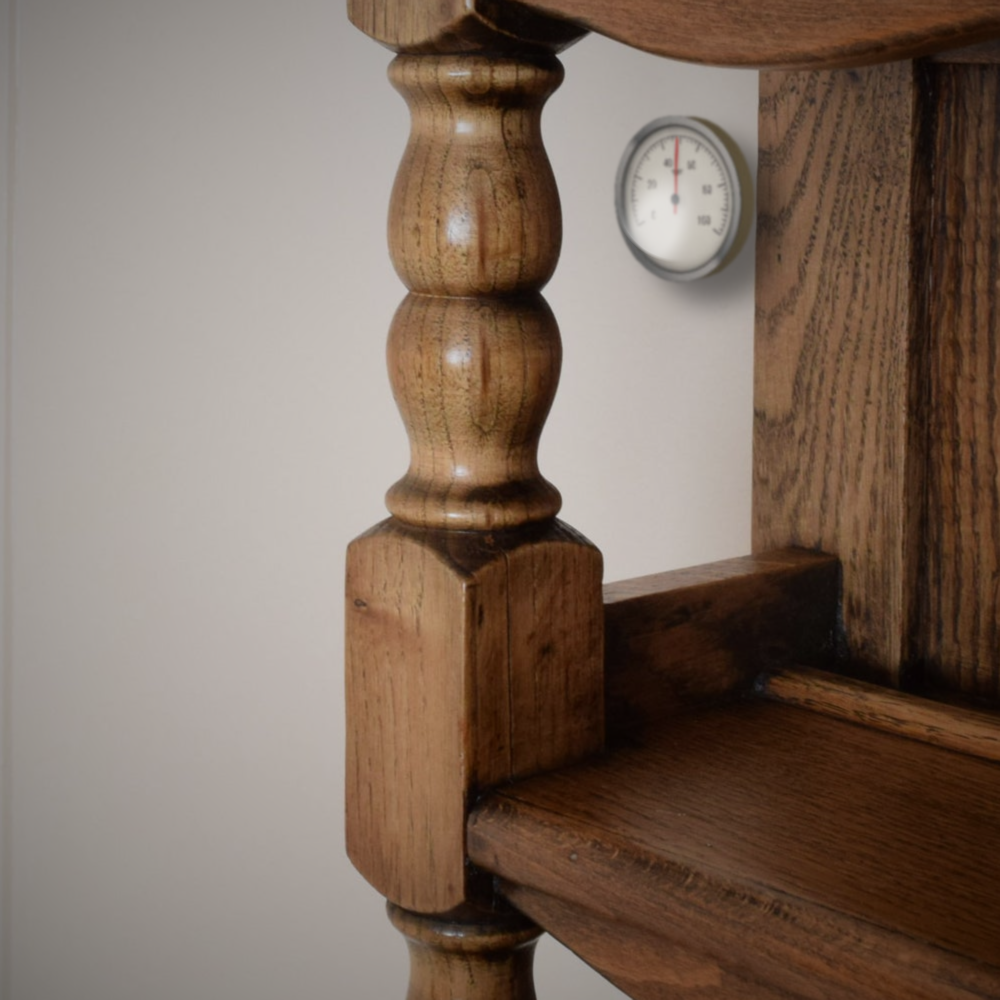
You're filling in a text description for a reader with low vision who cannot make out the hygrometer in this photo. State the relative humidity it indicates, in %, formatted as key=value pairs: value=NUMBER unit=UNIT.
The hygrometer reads value=50 unit=%
